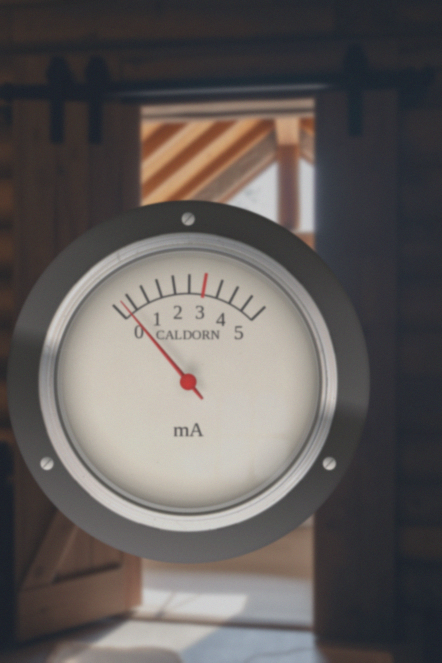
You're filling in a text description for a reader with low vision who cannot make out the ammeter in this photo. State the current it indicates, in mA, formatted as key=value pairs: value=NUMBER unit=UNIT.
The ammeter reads value=0.25 unit=mA
